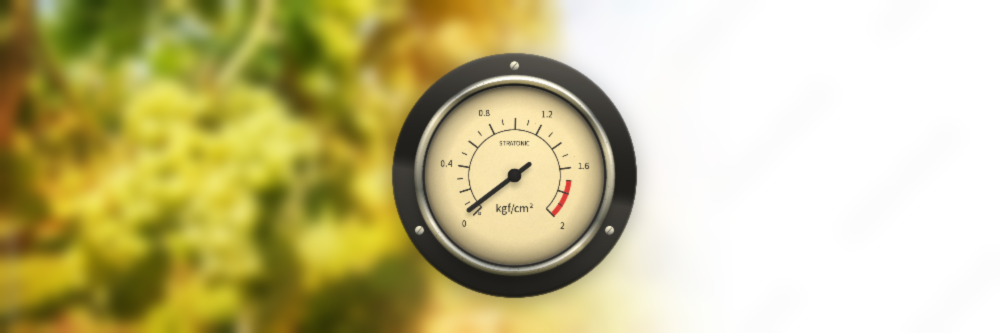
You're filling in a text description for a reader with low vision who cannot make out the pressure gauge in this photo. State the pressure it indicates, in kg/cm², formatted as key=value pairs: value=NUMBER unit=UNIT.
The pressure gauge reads value=0.05 unit=kg/cm²
